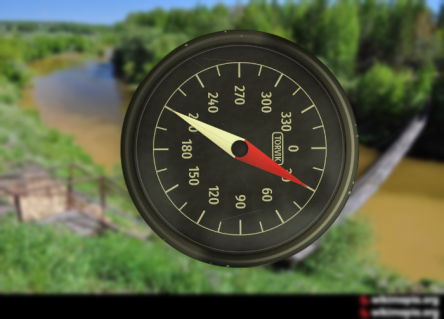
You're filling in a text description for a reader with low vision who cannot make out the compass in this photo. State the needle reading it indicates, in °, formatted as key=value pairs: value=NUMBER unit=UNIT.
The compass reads value=30 unit=°
